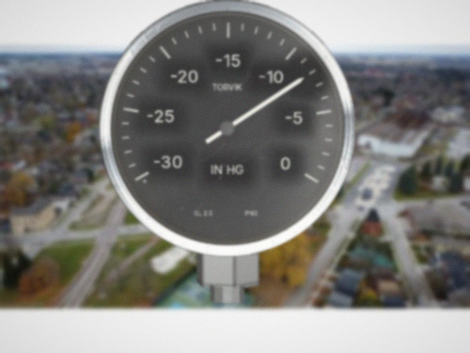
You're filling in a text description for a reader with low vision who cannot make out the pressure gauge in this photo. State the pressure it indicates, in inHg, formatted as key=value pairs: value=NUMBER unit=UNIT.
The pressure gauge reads value=-8 unit=inHg
